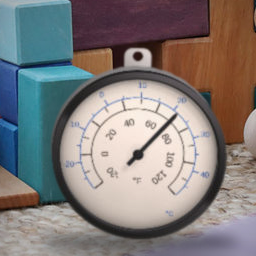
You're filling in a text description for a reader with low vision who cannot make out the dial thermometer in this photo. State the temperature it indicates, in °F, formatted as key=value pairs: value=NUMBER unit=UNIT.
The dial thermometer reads value=70 unit=°F
